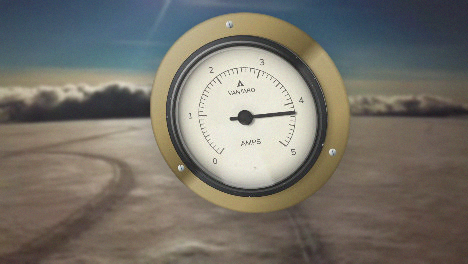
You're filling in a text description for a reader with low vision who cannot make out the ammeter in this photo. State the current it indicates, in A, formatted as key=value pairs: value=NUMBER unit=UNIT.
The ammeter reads value=4.2 unit=A
